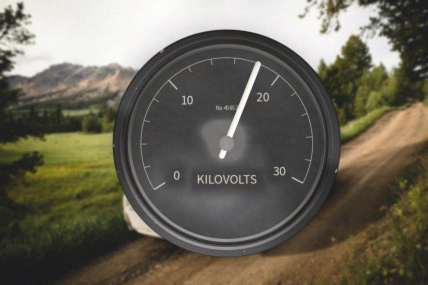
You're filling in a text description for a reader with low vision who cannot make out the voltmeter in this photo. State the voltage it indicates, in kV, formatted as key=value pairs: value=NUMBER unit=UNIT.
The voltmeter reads value=18 unit=kV
